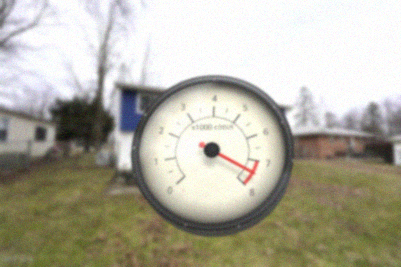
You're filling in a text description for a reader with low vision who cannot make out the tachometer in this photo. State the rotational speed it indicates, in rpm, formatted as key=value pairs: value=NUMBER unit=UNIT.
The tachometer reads value=7500 unit=rpm
